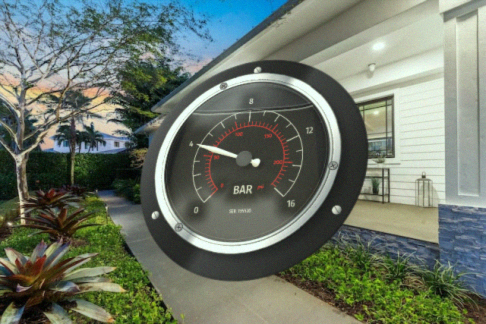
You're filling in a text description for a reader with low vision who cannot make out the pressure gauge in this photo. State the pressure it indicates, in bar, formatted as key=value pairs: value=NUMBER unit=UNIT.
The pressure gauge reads value=4 unit=bar
